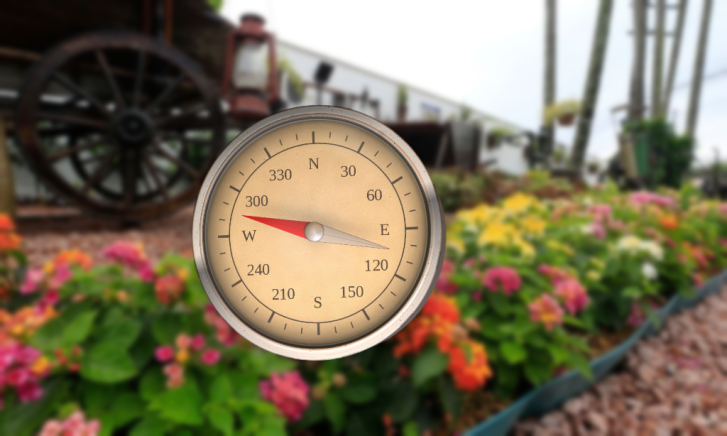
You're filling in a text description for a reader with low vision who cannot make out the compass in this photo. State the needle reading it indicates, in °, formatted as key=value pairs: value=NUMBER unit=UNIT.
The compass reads value=285 unit=°
